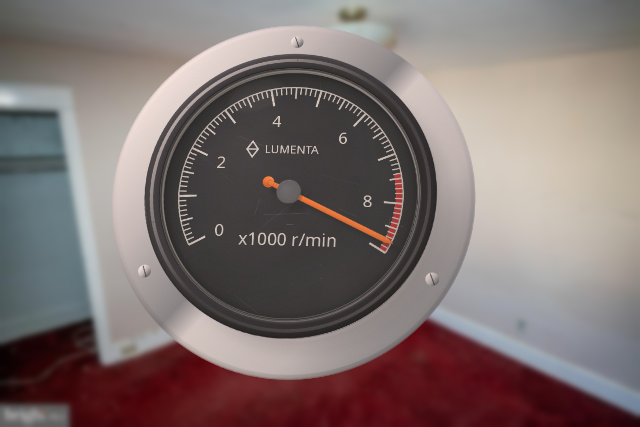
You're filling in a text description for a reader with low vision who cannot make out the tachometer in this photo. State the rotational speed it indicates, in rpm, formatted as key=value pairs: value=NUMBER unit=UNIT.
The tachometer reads value=8800 unit=rpm
